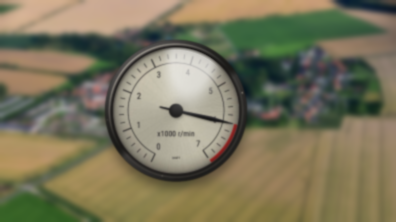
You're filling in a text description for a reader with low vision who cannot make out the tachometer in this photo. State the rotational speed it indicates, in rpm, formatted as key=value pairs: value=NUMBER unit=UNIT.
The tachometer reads value=6000 unit=rpm
